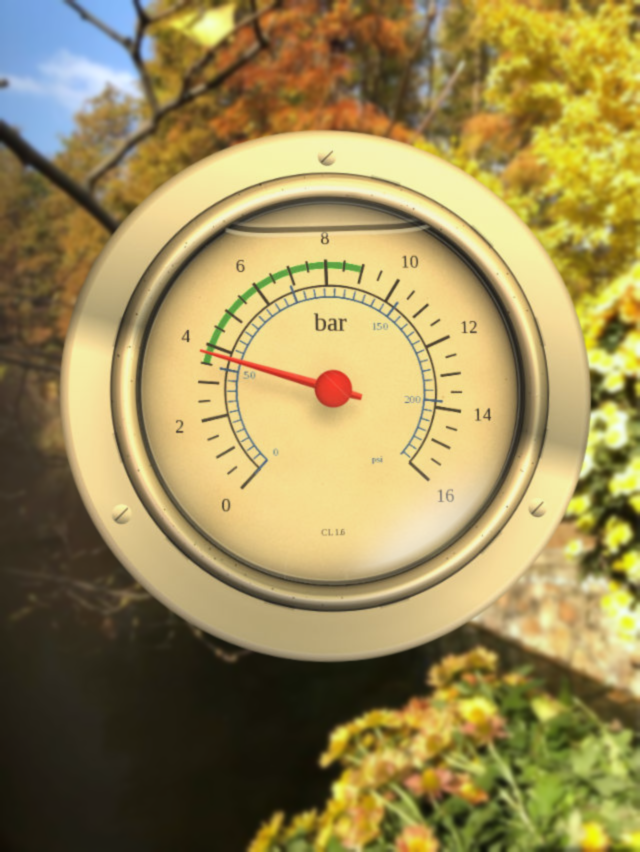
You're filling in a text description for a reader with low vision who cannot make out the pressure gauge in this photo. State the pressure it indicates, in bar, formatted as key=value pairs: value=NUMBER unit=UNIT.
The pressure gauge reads value=3.75 unit=bar
